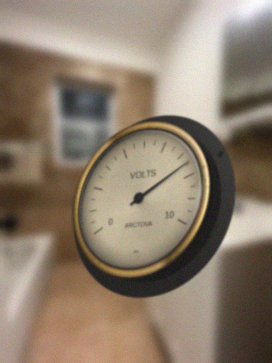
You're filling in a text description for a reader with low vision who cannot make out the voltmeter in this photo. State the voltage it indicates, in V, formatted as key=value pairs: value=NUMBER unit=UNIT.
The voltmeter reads value=7.5 unit=V
